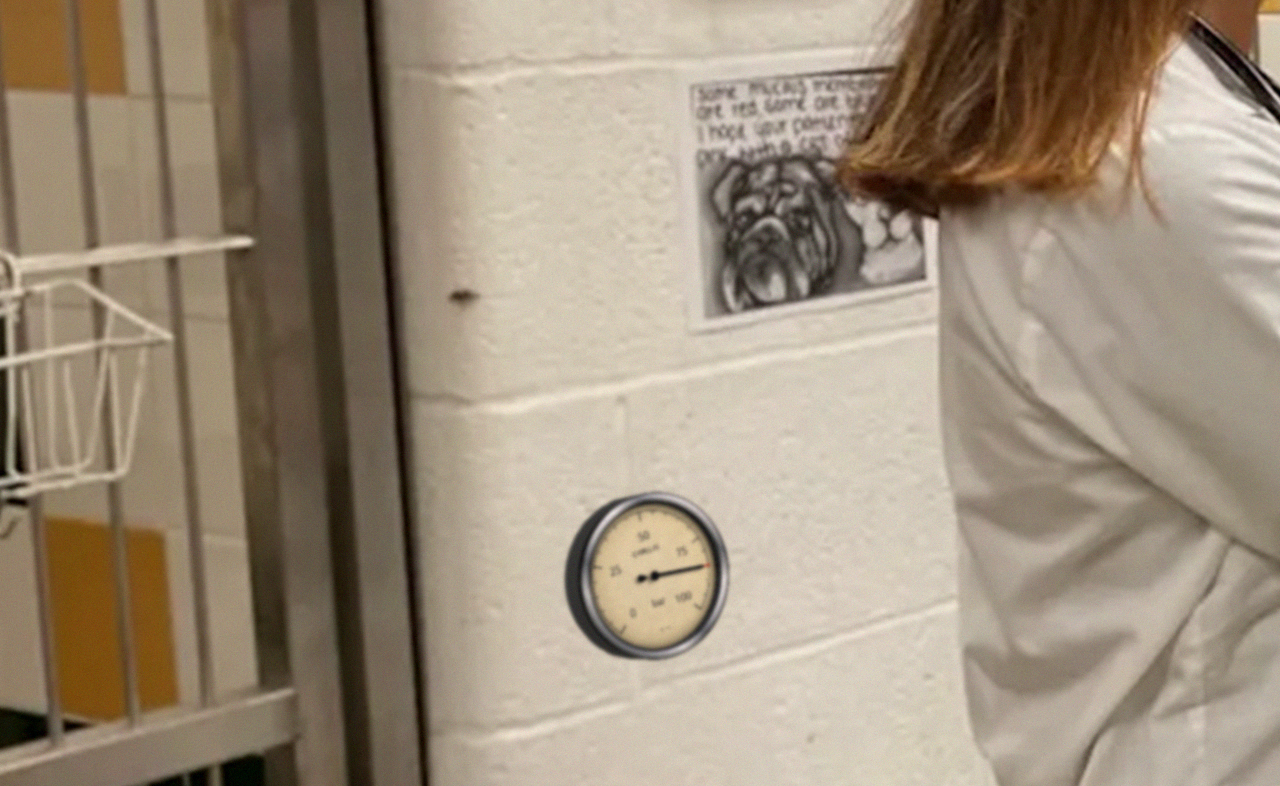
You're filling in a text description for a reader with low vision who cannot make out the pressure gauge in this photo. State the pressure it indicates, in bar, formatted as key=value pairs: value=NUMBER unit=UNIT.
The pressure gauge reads value=85 unit=bar
